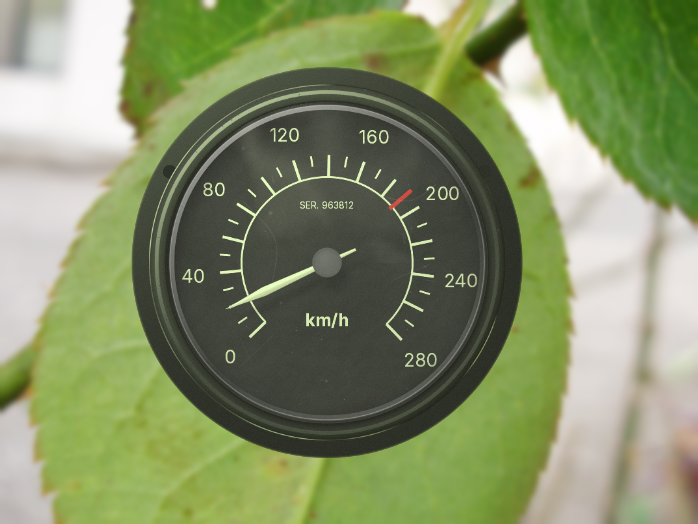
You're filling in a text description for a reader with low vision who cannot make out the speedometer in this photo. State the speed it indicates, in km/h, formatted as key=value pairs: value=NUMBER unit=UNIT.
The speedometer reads value=20 unit=km/h
